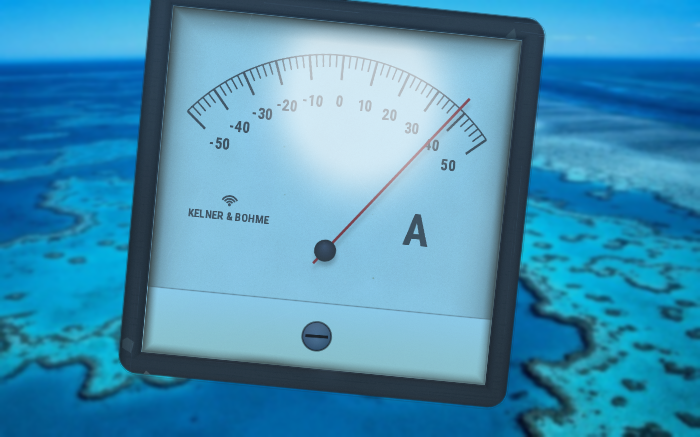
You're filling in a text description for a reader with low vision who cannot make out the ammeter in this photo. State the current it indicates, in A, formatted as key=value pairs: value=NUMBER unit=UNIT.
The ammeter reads value=38 unit=A
